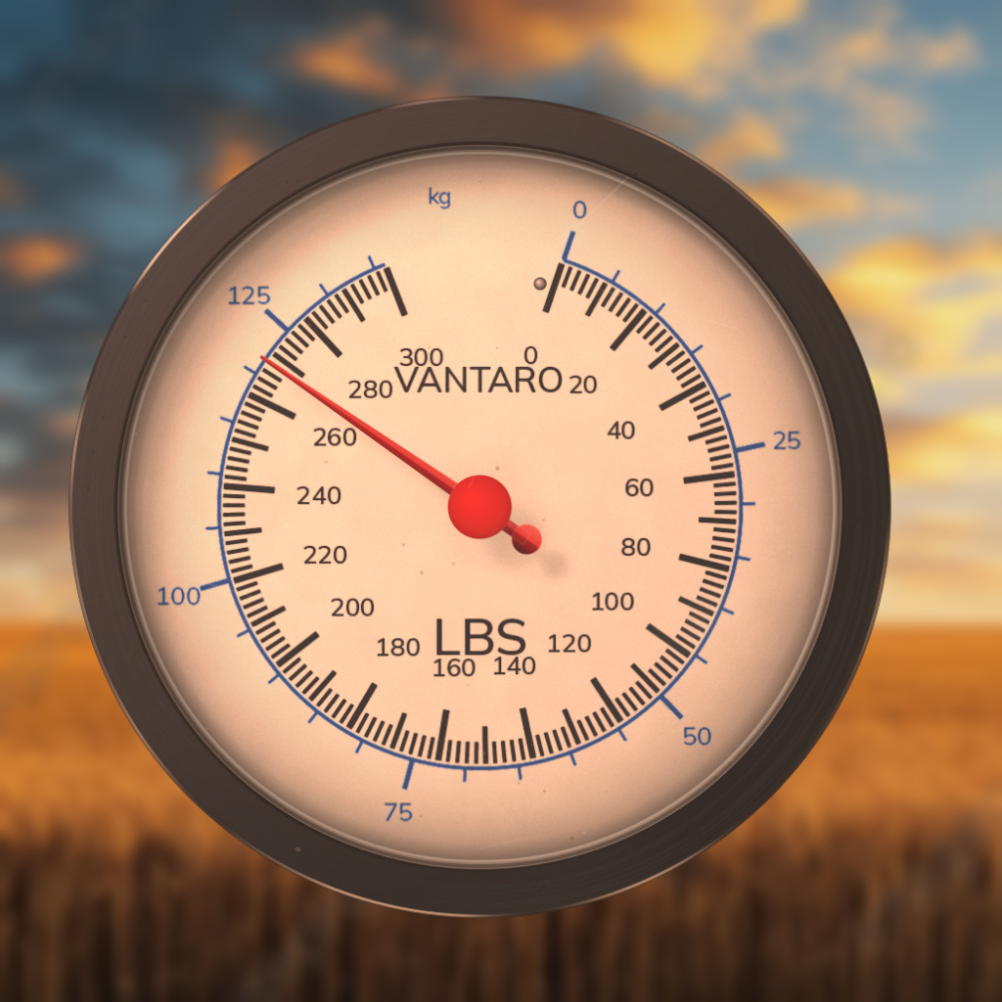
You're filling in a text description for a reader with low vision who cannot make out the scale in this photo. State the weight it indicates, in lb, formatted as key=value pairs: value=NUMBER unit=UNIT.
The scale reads value=268 unit=lb
